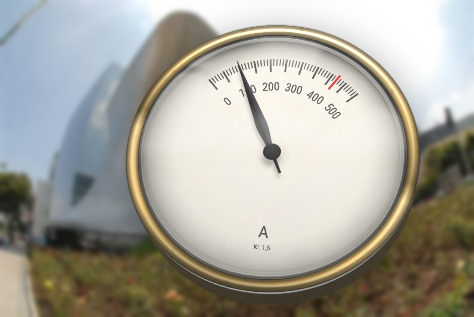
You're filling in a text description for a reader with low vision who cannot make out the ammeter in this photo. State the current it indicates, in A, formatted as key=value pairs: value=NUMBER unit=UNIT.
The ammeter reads value=100 unit=A
